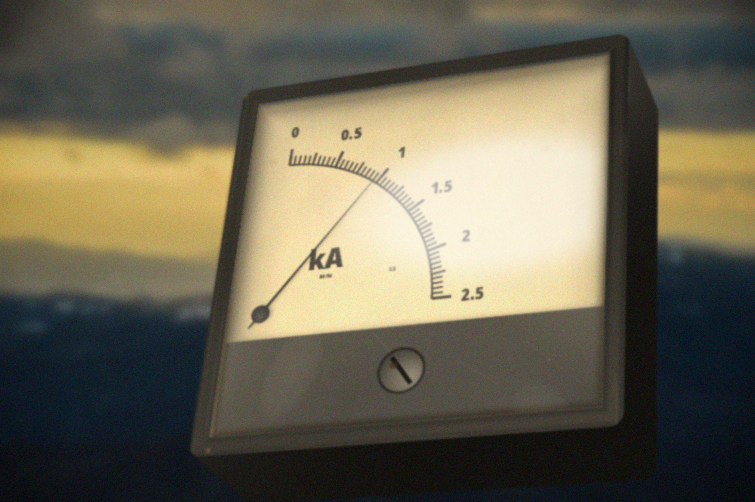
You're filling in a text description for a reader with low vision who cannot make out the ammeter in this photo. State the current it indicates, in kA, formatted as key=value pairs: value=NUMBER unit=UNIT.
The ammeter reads value=1 unit=kA
